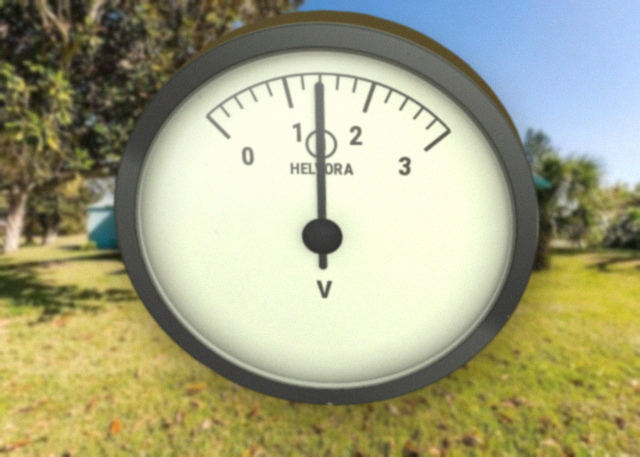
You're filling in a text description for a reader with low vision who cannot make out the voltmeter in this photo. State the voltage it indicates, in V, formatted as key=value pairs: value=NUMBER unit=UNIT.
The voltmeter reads value=1.4 unit=V
